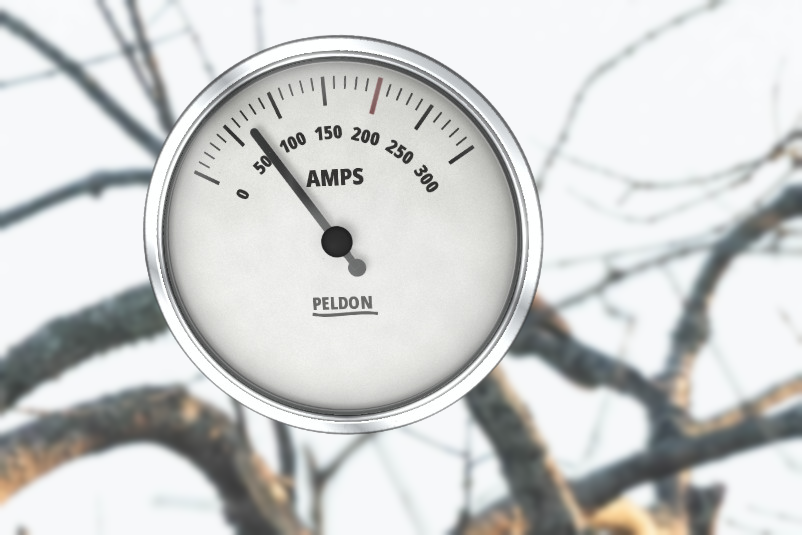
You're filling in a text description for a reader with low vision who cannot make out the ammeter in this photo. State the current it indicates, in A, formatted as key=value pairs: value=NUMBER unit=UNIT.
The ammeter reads value=70 unit=A
